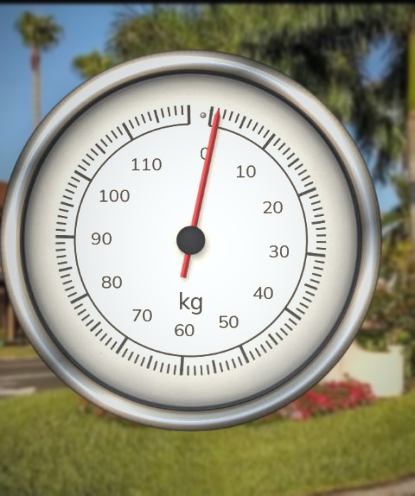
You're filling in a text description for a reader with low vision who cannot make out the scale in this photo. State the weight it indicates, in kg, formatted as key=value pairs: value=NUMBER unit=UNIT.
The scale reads value=1 unit=kg
